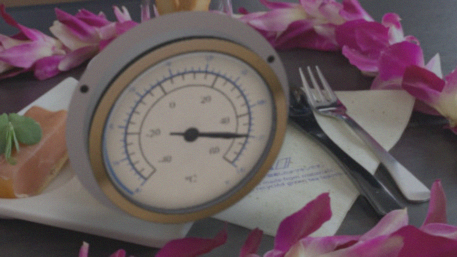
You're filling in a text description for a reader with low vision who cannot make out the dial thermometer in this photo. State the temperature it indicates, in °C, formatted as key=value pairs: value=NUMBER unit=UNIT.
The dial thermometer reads value=48 unit=°C
